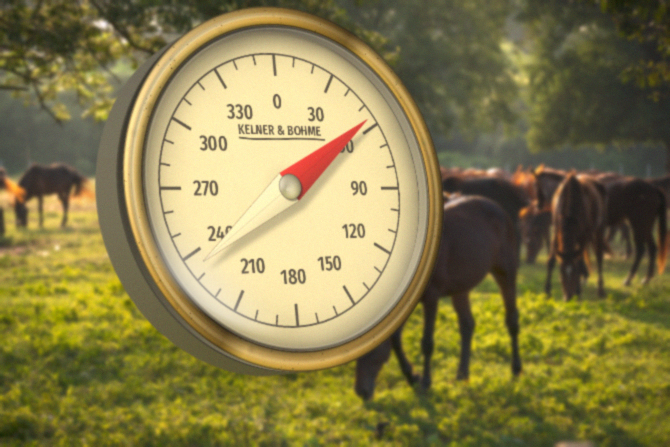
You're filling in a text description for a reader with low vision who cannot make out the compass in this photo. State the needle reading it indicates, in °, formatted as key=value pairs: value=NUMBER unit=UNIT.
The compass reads value=55 unit=°
